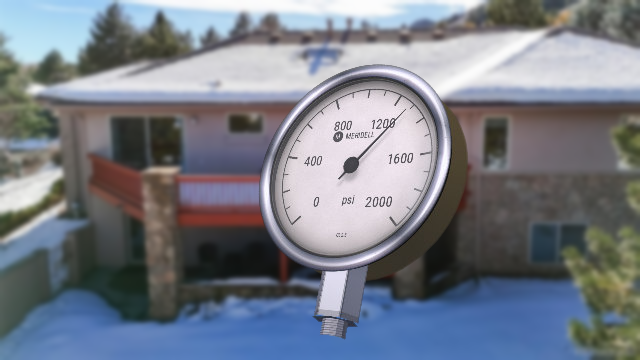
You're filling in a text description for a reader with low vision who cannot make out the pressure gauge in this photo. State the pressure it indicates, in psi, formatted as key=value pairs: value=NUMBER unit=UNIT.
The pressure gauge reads value=1300 unit=psi
